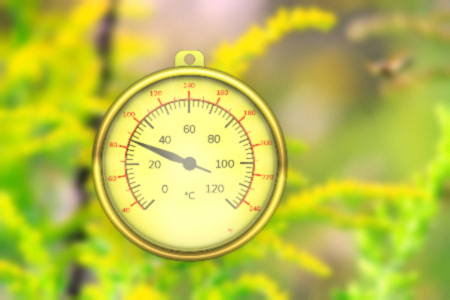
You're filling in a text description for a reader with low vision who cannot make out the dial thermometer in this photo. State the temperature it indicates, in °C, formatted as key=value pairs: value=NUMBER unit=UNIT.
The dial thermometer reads value=30 unit=°C
